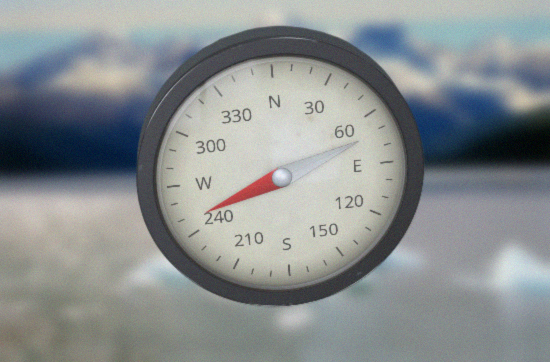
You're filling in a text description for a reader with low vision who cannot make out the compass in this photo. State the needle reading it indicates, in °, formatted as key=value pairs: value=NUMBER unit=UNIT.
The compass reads value=250 unit=°
